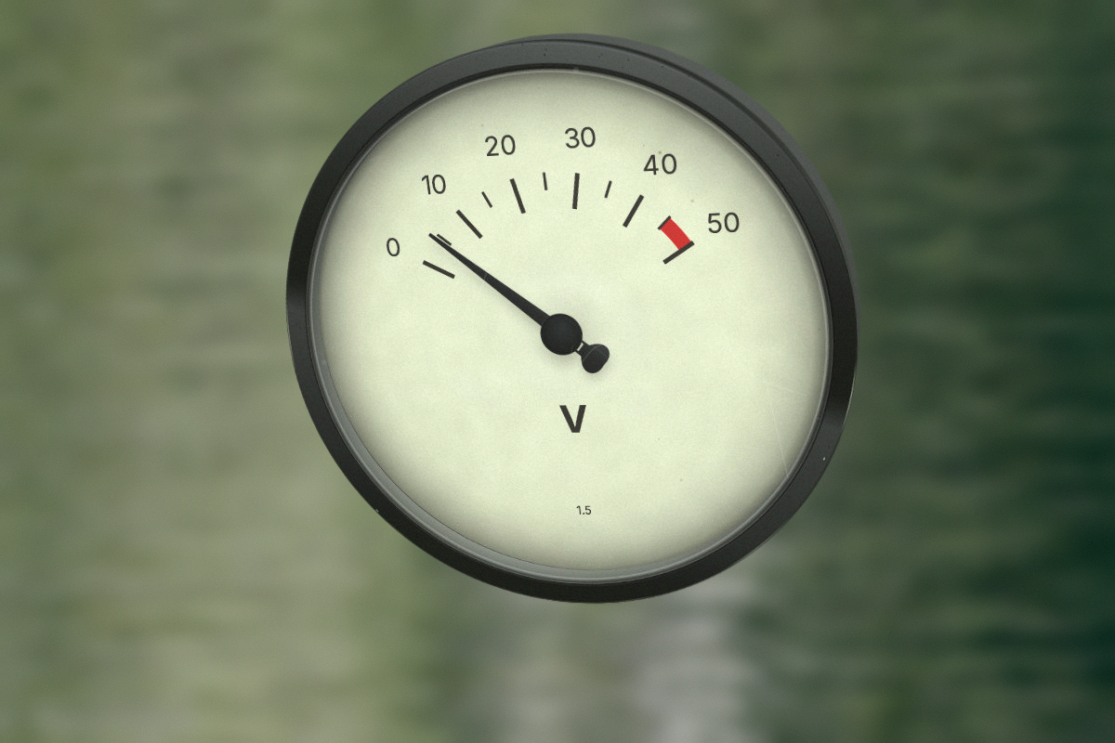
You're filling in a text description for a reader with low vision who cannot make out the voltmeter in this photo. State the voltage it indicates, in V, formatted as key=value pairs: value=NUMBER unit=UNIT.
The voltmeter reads value=5 unit=V
